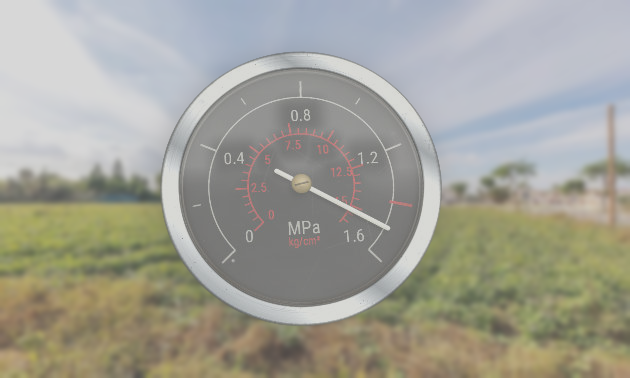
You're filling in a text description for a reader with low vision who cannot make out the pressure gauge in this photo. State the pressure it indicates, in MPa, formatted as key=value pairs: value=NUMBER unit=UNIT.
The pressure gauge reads value=1.5 unit=MPa
